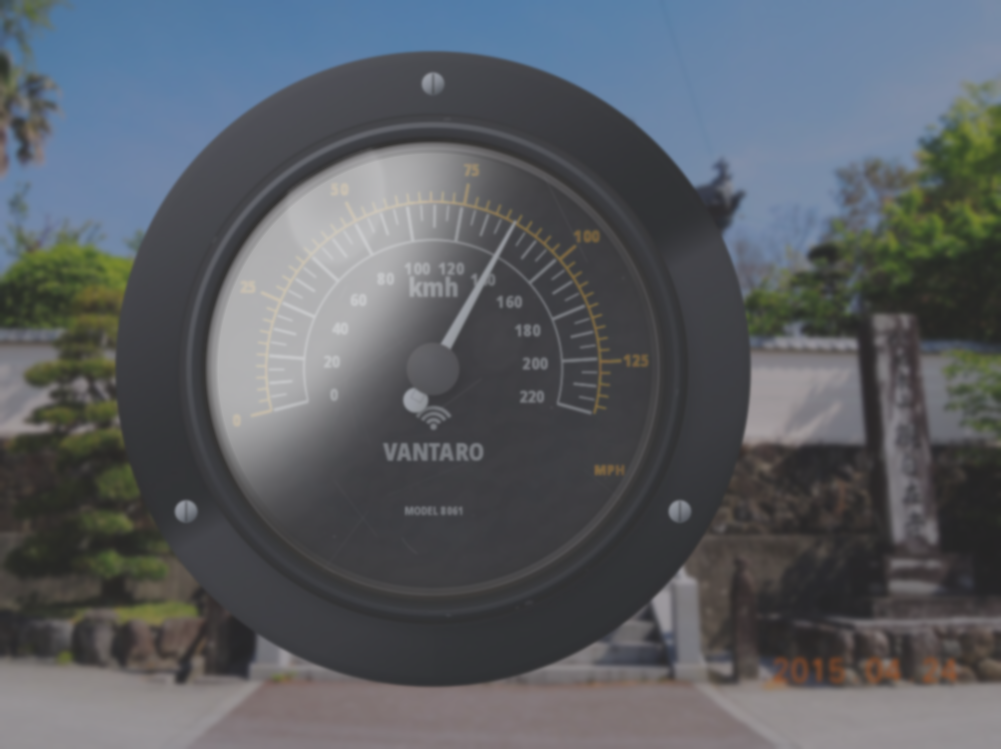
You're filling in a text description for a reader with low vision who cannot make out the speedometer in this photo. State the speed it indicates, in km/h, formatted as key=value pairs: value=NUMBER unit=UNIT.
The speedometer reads value=140 unit=km/h
